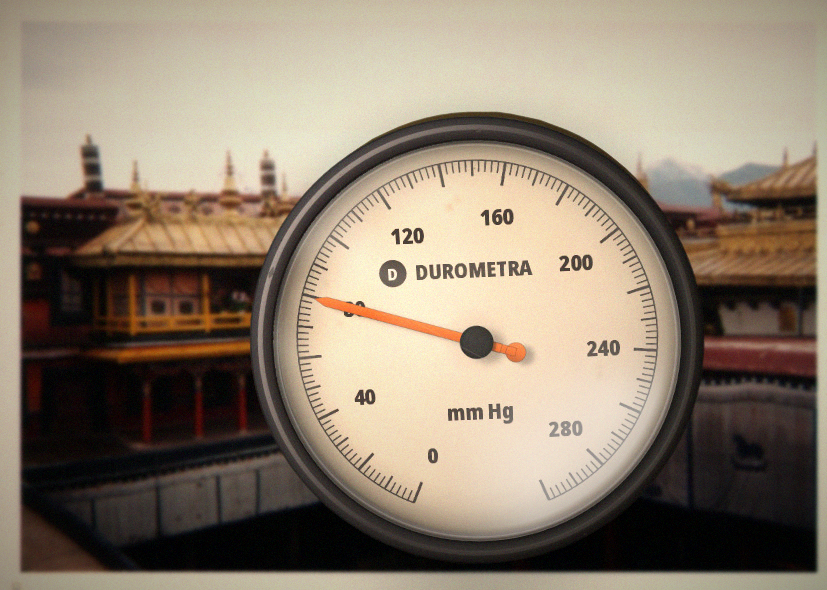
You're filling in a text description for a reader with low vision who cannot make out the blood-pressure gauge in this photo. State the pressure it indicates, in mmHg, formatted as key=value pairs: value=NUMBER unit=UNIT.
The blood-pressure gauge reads value=80 unit=mmHg
